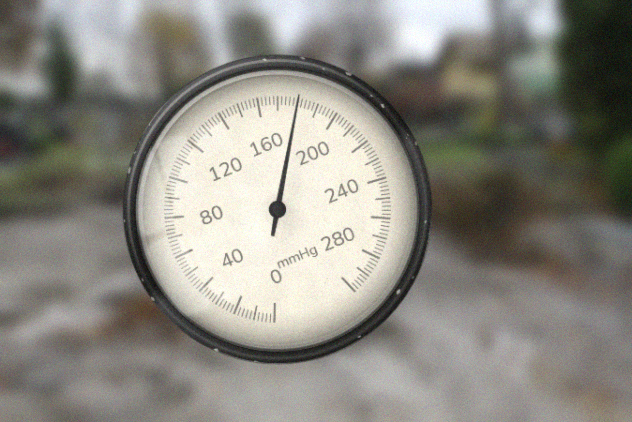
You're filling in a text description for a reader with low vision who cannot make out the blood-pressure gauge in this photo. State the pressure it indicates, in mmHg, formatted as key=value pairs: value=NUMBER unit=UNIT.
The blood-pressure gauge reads value=180 unit=mmHg
